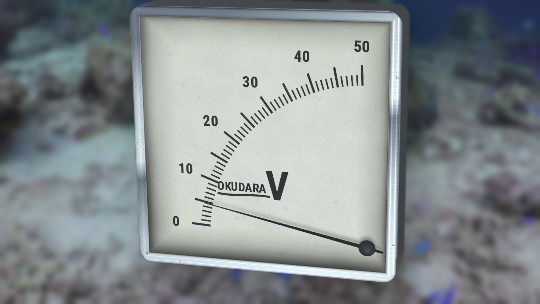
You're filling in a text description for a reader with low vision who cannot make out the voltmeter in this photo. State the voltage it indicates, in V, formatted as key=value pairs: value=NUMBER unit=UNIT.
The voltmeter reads value=5 unit=V
